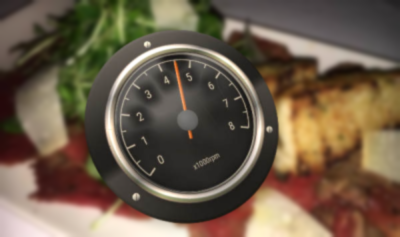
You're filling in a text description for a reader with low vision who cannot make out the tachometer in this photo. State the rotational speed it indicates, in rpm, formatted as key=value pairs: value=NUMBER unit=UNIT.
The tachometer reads value=4500 unit=rpm
